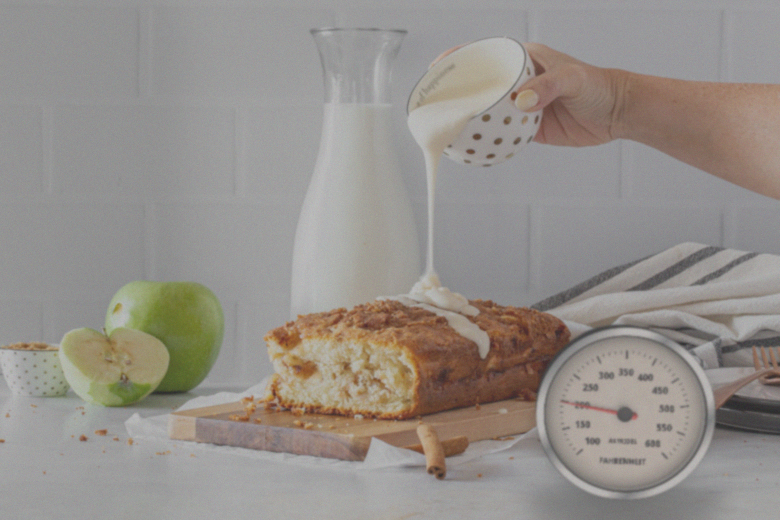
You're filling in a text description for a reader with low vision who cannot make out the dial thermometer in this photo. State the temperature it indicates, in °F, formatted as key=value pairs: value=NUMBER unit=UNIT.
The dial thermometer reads value=200 unit=°F
